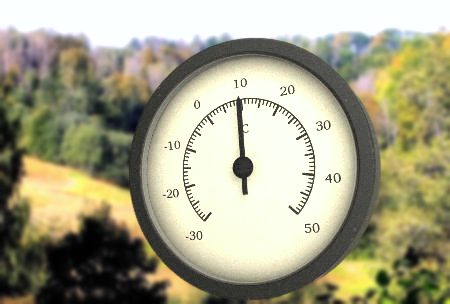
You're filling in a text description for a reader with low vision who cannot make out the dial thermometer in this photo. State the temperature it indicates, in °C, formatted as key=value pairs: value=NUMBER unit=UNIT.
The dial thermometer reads value=10 unit=°C
